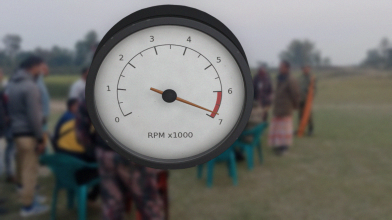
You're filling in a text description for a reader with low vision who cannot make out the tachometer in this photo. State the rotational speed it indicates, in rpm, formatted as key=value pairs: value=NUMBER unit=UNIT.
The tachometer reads value=6750 unit=rpm
